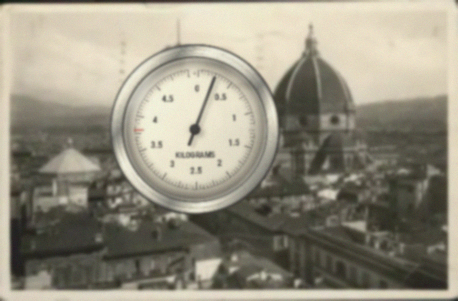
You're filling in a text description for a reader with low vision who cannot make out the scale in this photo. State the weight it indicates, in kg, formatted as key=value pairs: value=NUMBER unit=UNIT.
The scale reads value=0.25 unit=kg
